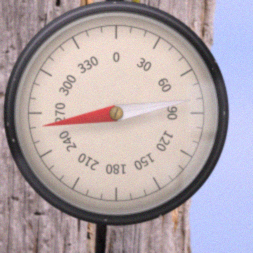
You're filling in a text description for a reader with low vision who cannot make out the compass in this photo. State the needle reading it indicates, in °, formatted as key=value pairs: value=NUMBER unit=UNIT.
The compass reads value=260 unit=°
